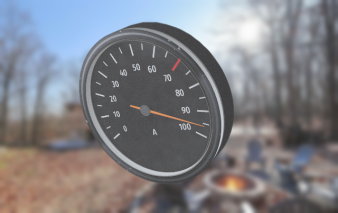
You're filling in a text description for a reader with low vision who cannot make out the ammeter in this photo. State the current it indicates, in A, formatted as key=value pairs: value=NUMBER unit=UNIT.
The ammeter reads value=95 unit=A
